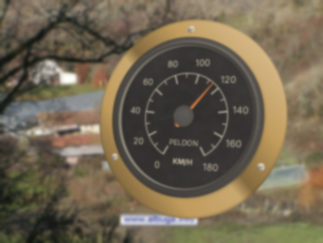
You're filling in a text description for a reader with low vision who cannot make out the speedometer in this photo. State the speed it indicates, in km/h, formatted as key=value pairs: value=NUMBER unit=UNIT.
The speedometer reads value=115 unit=km/h
